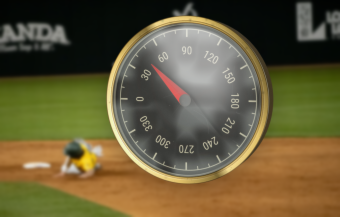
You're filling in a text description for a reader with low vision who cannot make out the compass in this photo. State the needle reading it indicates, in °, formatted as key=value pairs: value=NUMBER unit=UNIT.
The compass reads value=45 unit=°
